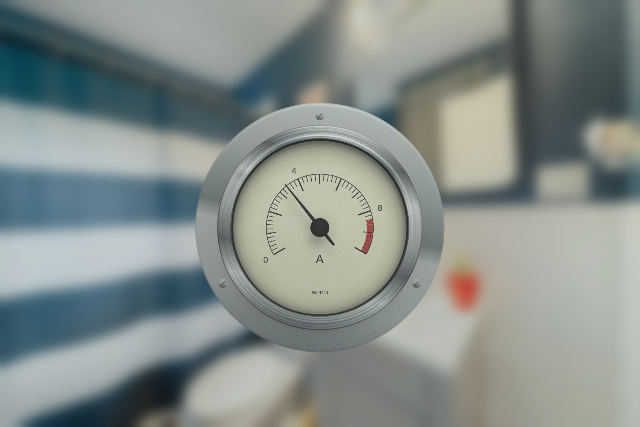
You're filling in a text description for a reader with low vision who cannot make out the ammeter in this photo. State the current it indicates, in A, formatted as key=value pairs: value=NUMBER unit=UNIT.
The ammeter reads value=3.4 unit=A
